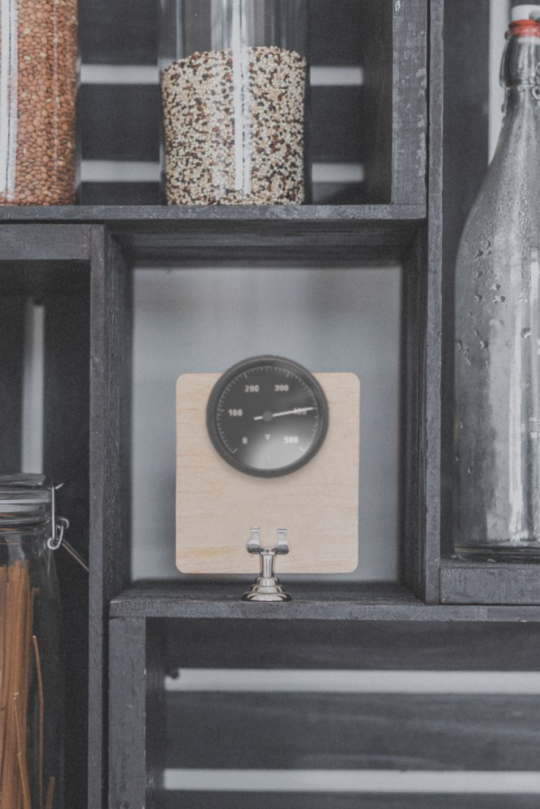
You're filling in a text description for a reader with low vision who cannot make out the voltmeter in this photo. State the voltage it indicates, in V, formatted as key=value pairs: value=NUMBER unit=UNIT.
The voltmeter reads value=400 unit=V
